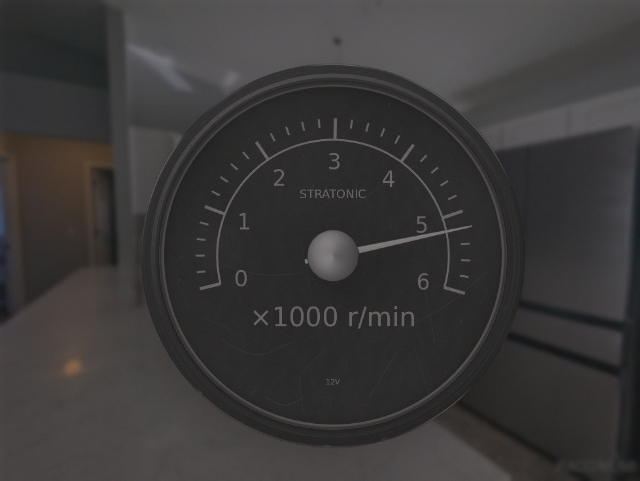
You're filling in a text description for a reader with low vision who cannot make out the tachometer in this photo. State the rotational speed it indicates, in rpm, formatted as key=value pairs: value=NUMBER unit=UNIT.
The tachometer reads value=5200 unit=rpm
